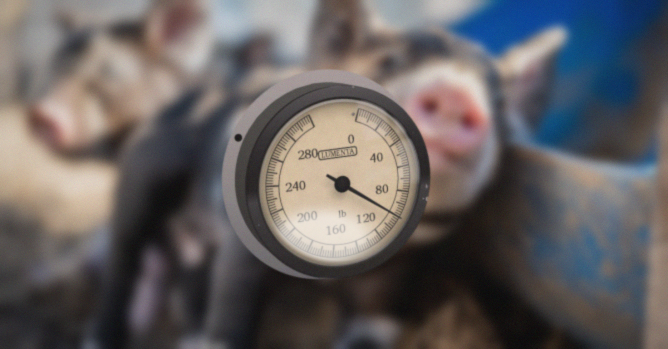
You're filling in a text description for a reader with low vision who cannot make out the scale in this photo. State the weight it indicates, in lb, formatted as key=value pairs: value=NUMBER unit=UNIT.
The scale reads value=100 unit=lb
